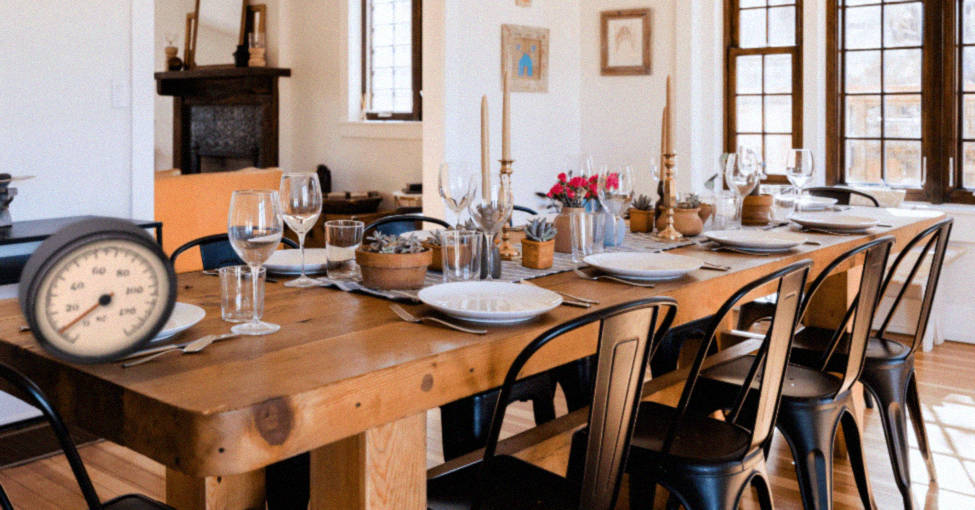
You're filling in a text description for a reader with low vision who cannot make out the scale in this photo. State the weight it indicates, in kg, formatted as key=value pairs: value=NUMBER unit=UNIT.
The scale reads value=10 unit=kg
